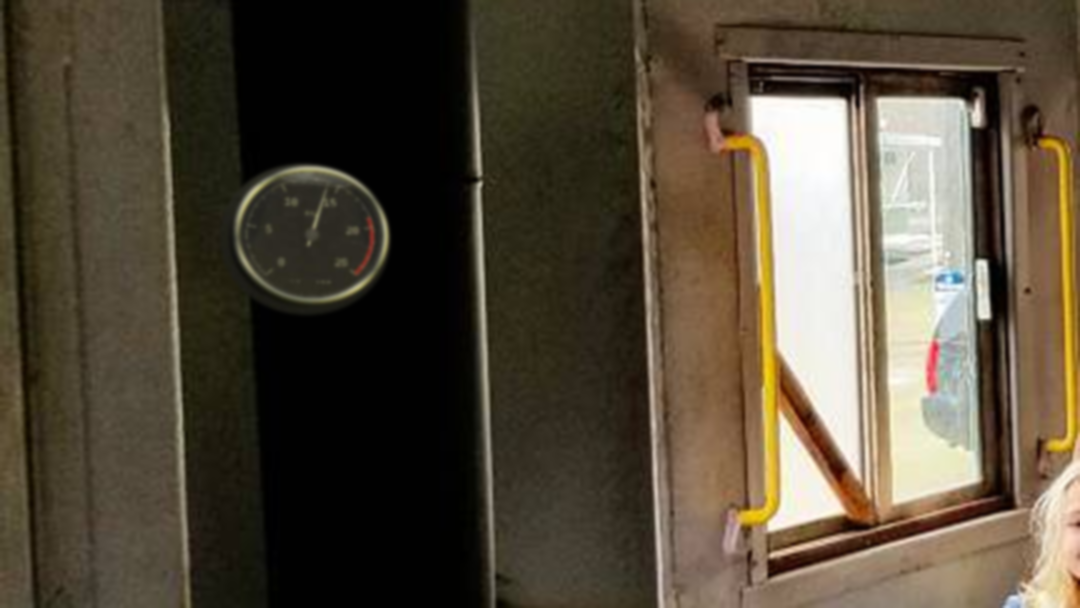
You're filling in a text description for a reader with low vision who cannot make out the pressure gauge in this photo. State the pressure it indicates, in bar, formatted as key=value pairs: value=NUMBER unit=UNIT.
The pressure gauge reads value=14 unit=bar
